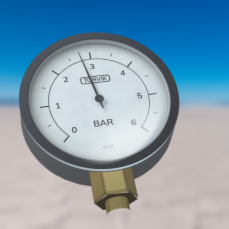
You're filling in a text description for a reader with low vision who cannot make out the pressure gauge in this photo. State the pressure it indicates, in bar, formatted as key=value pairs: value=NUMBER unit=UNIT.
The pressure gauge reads value=2.75 unit=bar
